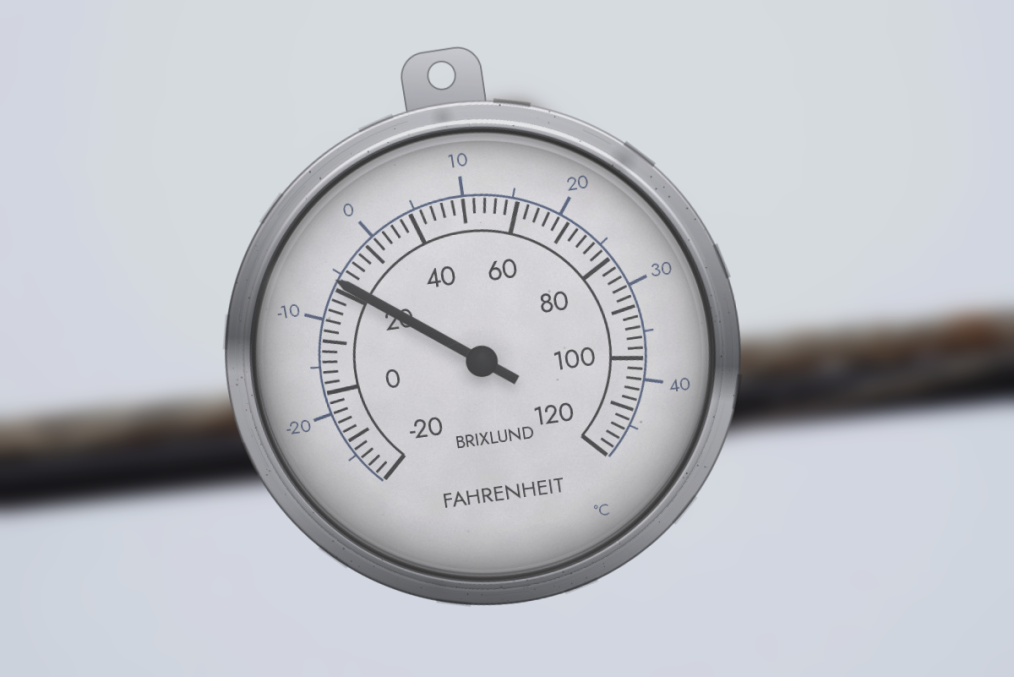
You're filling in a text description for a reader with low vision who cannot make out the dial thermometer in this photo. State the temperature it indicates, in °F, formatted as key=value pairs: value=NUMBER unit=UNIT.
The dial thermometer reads value=22 unit=°F
